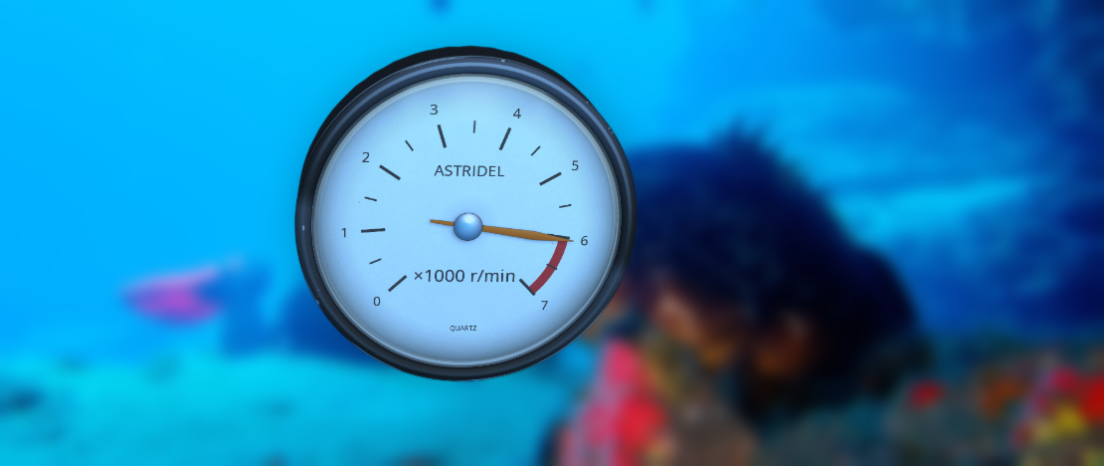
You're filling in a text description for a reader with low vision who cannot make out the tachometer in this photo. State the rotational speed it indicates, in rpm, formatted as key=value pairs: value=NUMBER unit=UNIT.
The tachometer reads value=6000 unit=rpm
